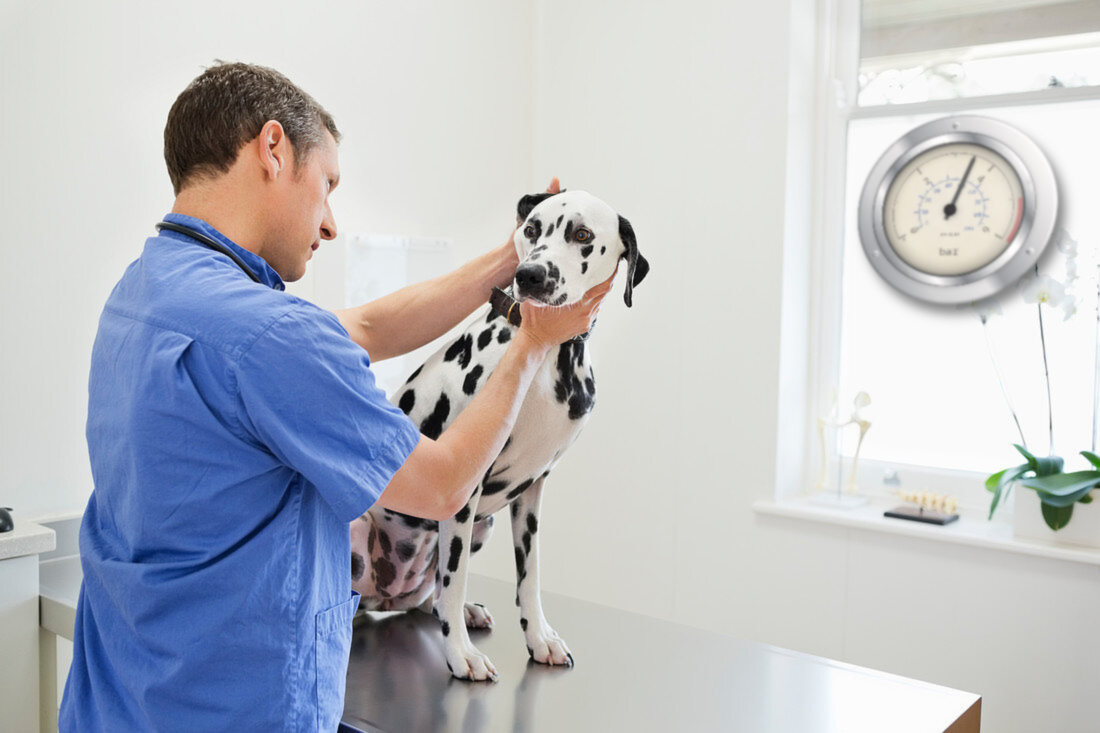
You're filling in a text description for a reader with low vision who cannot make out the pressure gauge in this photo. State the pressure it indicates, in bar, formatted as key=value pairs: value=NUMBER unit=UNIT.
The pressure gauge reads value=3.5 unit=bar
